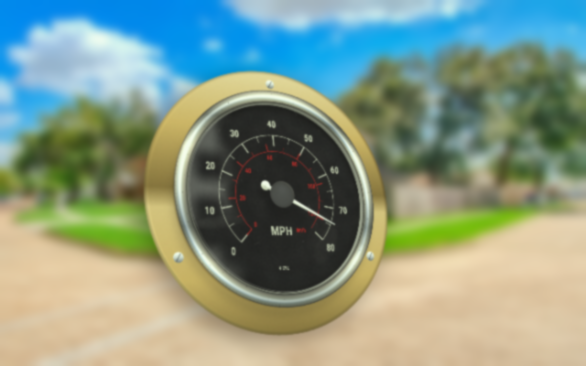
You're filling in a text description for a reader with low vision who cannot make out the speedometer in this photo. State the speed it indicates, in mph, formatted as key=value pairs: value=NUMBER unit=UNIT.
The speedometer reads value=75 unit=mph
